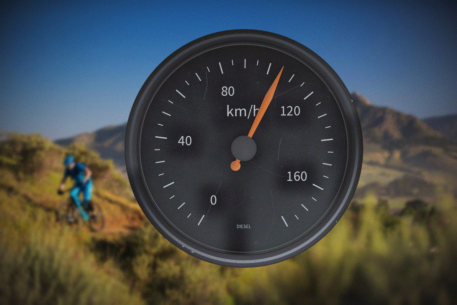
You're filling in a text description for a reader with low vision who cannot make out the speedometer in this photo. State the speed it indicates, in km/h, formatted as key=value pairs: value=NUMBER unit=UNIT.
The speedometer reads value=105 unit=km/h
